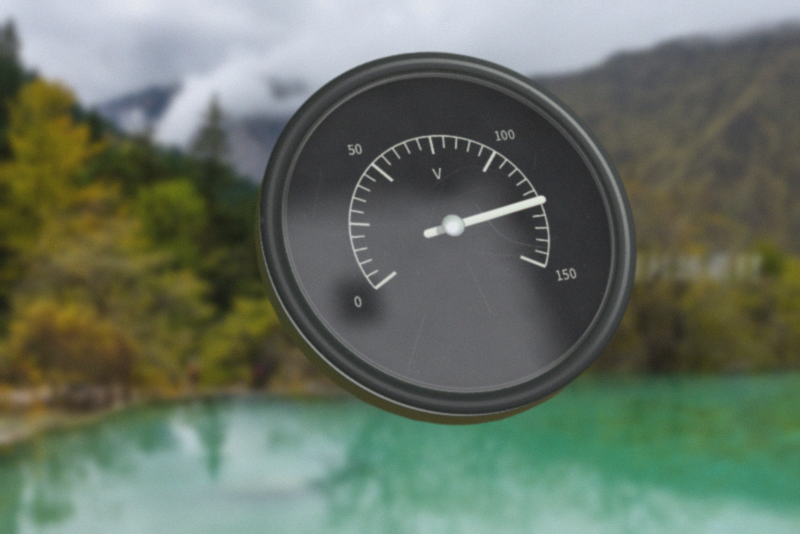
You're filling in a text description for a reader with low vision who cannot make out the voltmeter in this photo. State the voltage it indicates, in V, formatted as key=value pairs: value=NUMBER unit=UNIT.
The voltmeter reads value=125 unit=V
